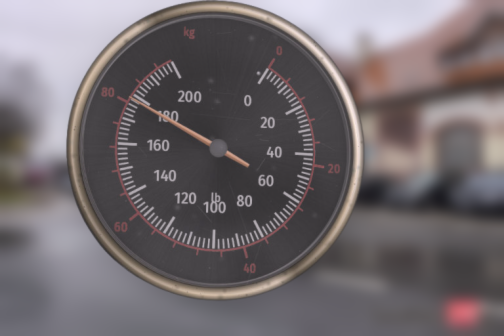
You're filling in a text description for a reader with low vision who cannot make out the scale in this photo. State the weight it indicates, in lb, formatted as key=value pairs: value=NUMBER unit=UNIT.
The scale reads value=178 unit=lb
